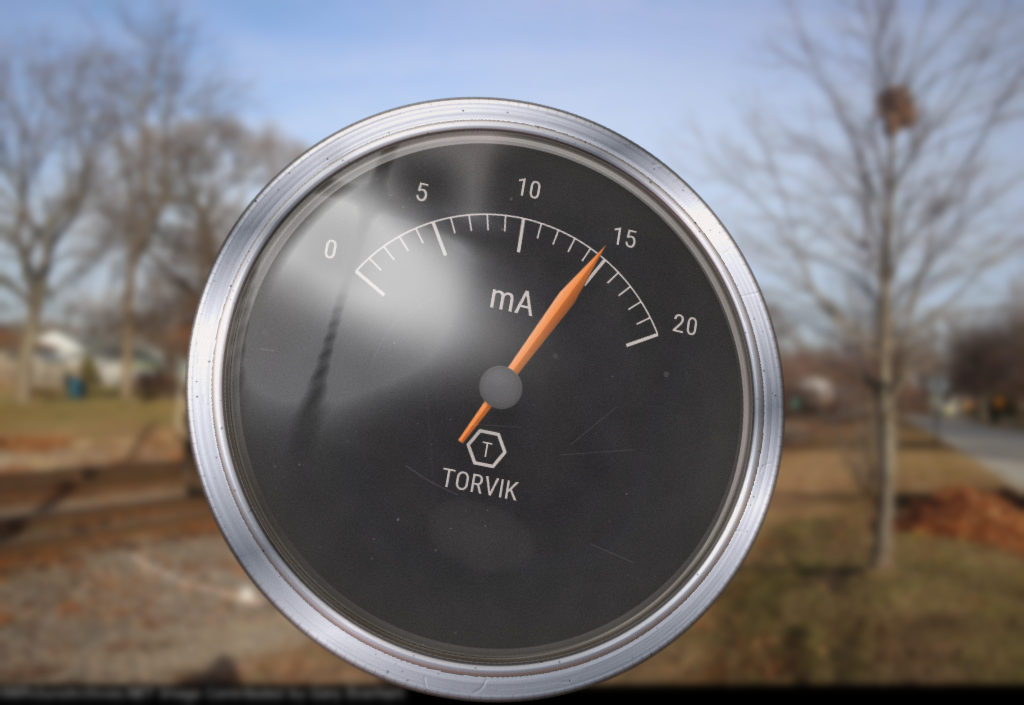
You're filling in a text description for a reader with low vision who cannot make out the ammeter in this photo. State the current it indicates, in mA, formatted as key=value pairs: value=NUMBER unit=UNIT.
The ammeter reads value=14.5 unit=mA
